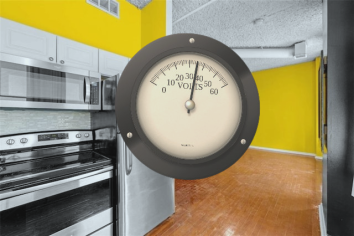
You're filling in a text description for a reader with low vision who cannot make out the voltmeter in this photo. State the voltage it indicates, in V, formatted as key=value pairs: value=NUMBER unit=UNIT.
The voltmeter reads value=35 unit=V
